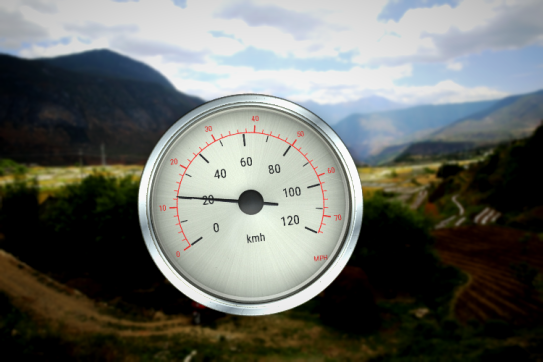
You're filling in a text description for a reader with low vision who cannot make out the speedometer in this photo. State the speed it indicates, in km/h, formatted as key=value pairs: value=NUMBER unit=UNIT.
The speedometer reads value=20 unit=km/h
